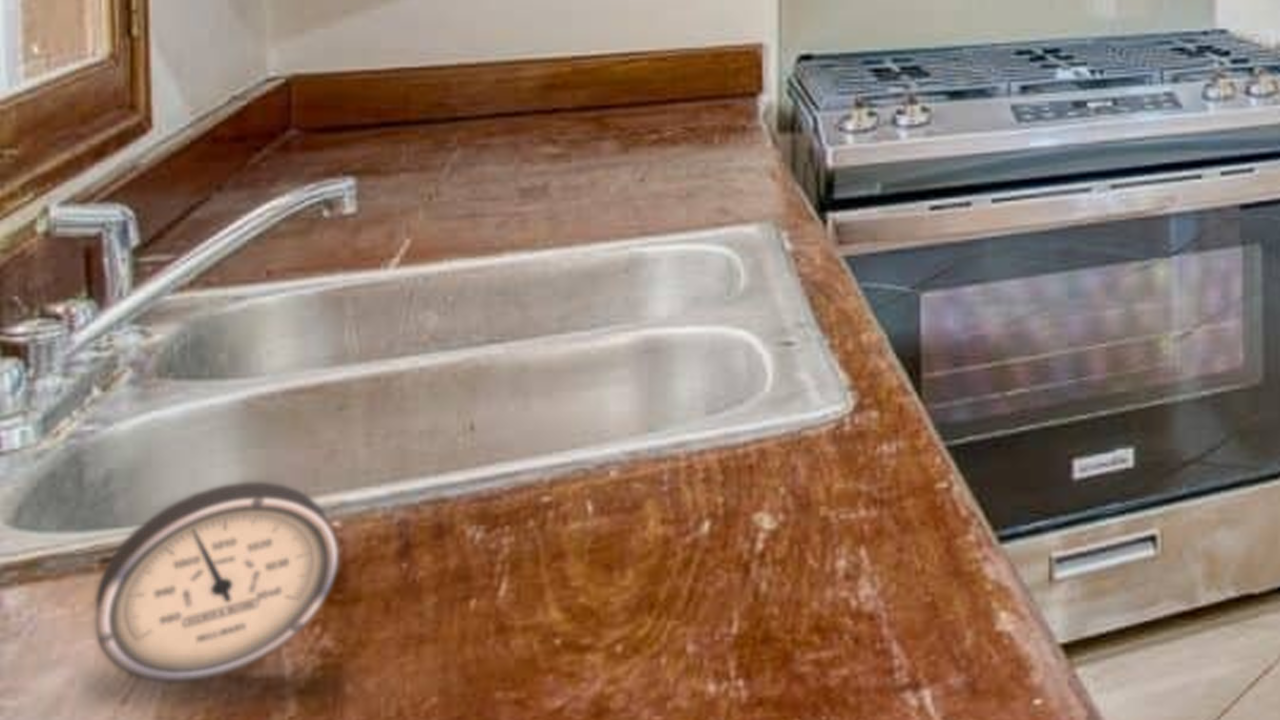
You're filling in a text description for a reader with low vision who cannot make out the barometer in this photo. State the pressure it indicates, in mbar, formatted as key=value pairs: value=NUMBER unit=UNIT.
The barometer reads value=1005 unit=mbar
